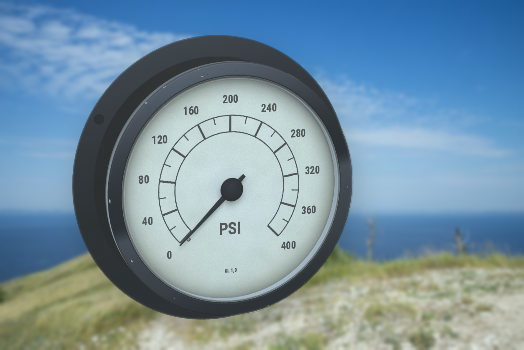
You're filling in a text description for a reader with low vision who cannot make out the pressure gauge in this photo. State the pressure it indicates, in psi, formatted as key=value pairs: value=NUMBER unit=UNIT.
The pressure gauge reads value=0 unit=psi
